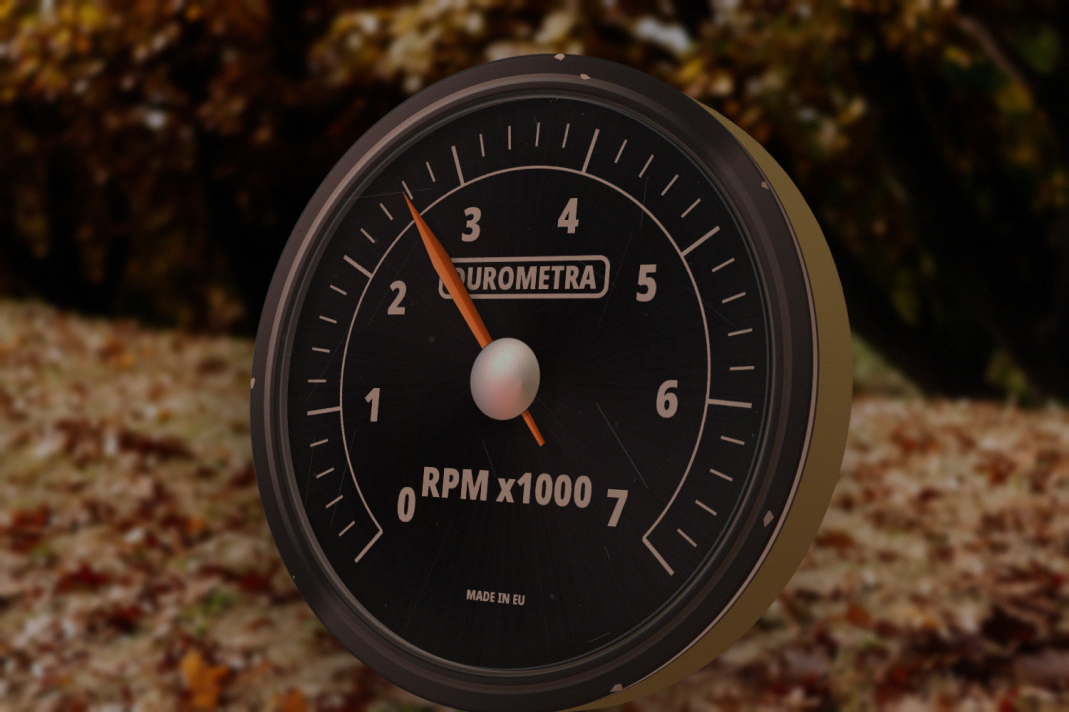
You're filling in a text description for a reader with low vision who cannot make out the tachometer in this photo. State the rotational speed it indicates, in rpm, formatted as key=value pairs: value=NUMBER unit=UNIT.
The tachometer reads value=2600 unit=rpm
